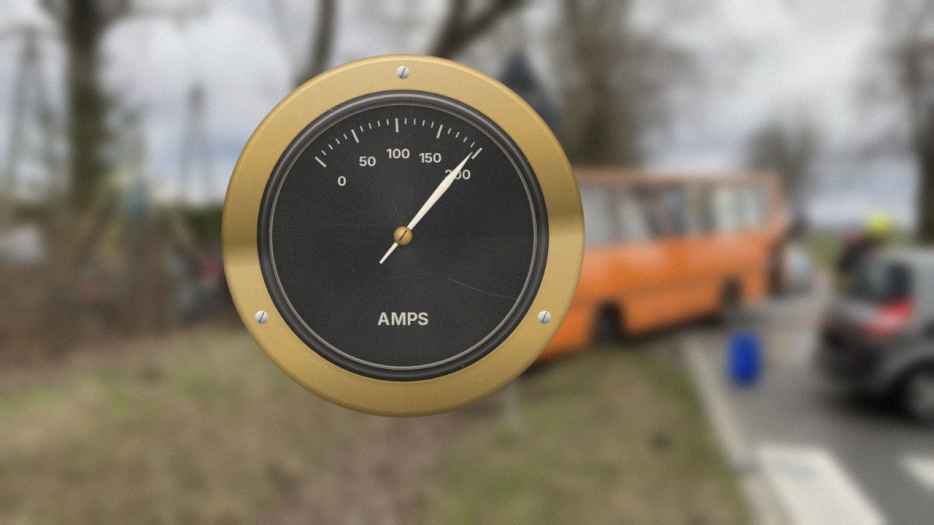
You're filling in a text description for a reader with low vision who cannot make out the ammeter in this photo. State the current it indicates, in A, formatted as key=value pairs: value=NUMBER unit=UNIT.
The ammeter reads value=195 unit=A
